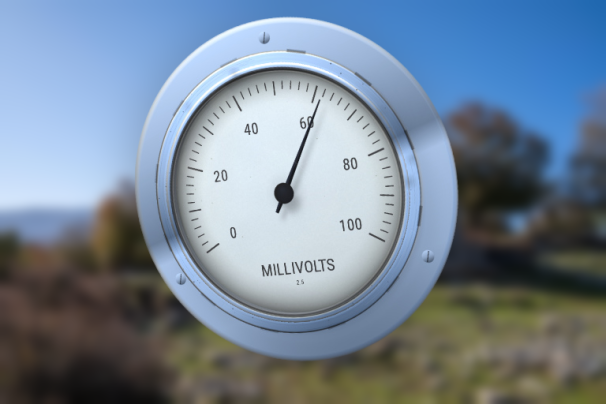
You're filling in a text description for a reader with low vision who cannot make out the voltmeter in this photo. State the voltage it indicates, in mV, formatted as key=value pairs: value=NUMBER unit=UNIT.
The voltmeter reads value=62 unit=mV
